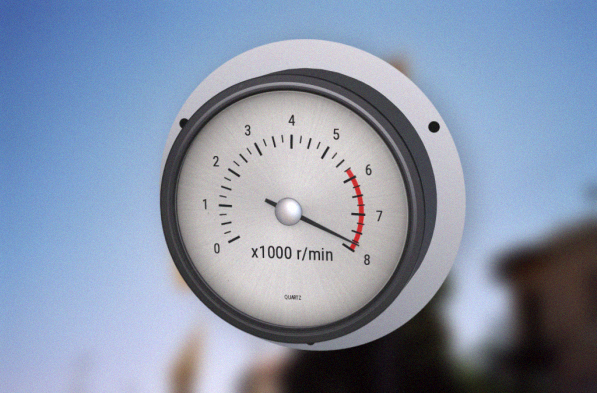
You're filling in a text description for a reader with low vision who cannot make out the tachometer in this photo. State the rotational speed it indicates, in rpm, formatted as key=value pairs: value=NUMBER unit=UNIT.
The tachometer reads value=7750 unit=rpm
